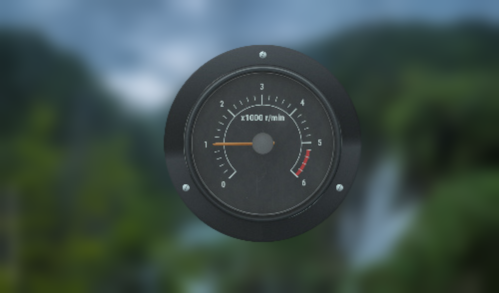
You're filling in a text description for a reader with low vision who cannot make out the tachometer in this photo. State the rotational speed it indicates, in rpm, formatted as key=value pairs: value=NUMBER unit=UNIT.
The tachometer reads value=1000 unit=rpm
